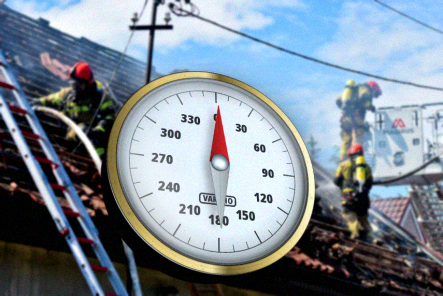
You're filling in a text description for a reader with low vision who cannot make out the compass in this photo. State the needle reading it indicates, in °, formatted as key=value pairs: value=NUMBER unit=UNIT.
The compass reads value=0 unit=°
